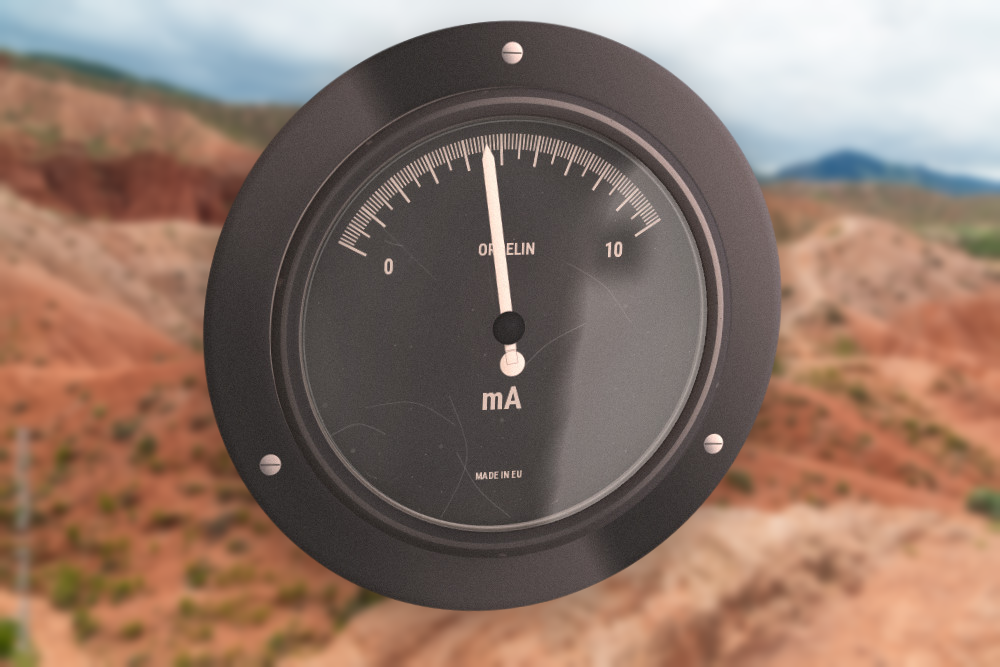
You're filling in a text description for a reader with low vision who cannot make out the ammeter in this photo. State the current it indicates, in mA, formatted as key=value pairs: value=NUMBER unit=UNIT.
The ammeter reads value=4.5 unit=mA
